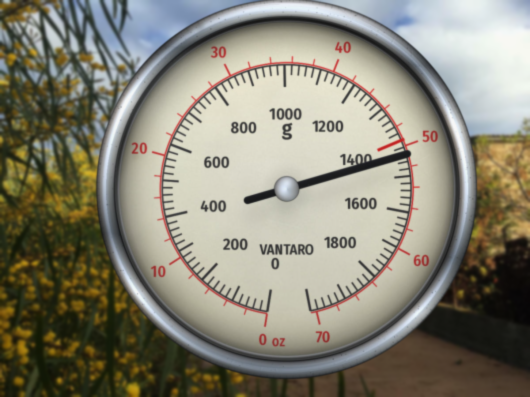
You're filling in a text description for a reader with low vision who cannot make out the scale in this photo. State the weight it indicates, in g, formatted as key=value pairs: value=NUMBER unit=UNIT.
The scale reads value=1440 unit=g
